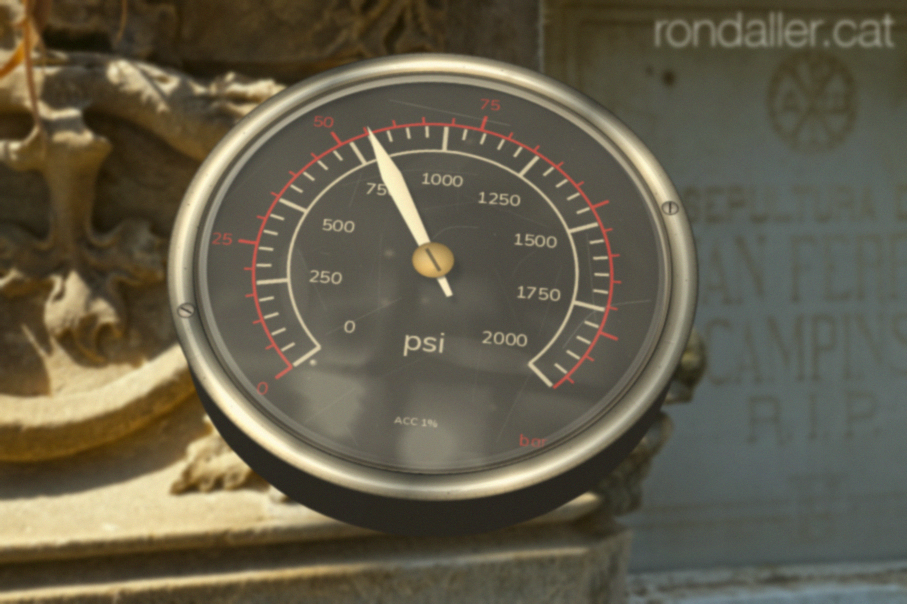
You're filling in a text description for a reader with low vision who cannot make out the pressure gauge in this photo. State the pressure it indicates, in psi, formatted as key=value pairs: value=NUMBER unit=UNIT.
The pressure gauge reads value=800 unit=psi
